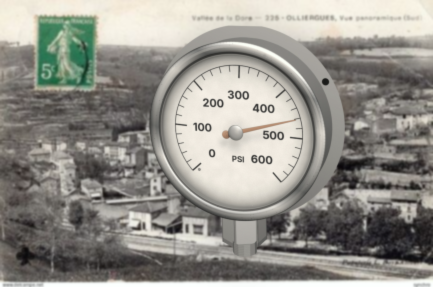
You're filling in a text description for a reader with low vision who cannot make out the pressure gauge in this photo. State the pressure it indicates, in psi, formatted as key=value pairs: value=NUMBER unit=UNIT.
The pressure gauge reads value=460 unit=psi
